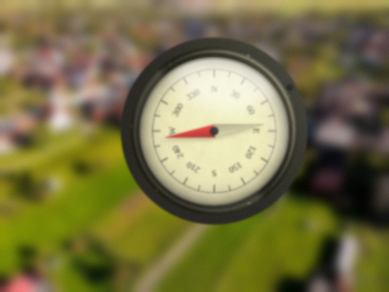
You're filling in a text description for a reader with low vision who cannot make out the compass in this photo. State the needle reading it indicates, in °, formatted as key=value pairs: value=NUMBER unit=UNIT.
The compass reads value=262.5 unit=°
